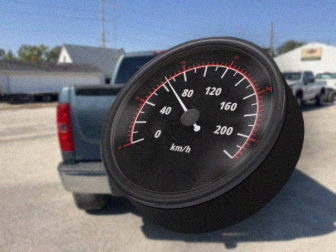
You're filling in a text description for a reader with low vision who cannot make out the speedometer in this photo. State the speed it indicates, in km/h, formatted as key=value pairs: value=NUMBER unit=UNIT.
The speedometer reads value=65 unit=km/h
